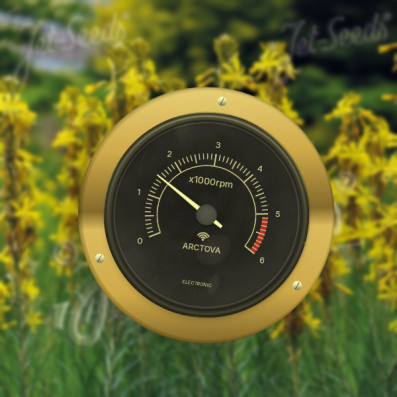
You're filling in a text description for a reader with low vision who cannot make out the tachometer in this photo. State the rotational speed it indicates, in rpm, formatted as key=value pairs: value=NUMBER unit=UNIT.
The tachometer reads value=1500 unit=rpm
